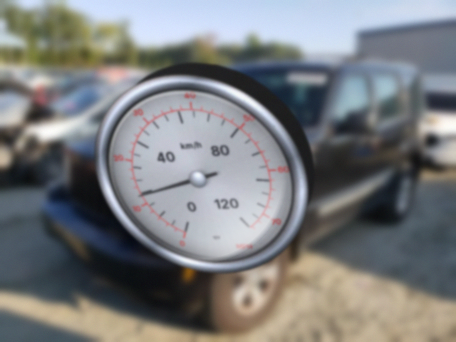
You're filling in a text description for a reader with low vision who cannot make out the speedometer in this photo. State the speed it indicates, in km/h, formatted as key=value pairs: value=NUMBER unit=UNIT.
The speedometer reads value=20 unit=km/h
